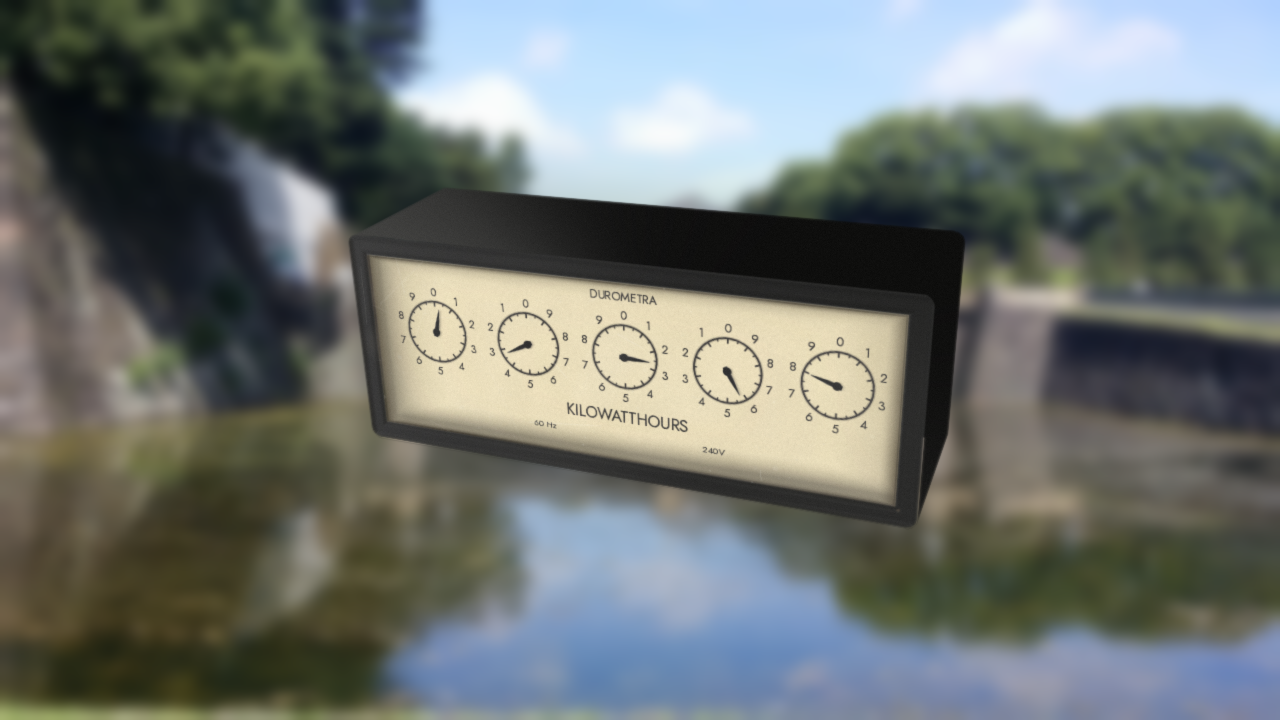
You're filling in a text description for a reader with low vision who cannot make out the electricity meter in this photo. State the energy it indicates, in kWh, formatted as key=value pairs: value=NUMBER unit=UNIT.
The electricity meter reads value=3258 unit=kWh
